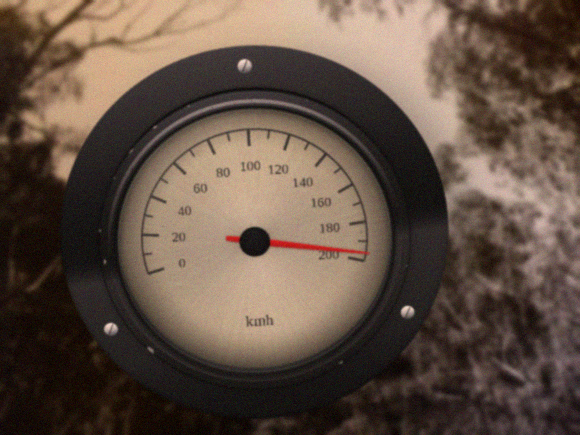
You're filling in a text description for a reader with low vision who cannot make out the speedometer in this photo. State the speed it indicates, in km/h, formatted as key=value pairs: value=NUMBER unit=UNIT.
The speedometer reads value=195 unit=km/h
